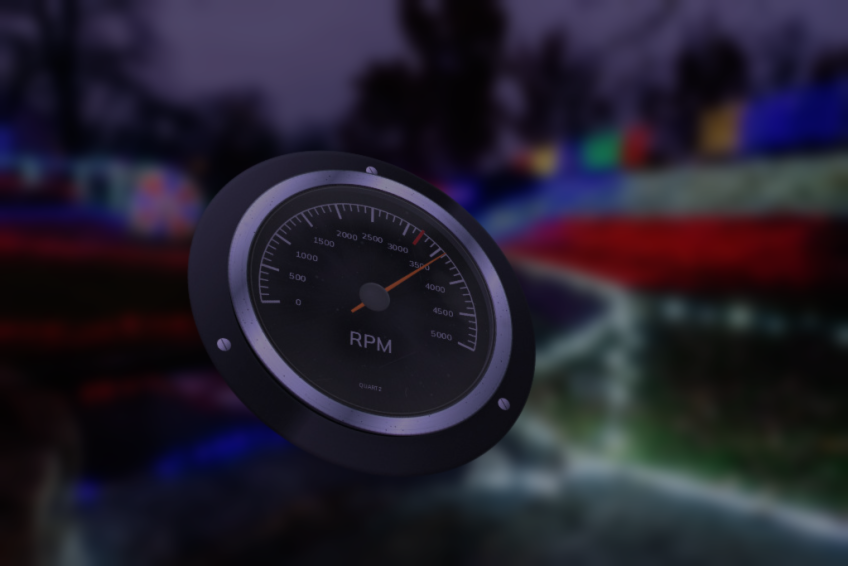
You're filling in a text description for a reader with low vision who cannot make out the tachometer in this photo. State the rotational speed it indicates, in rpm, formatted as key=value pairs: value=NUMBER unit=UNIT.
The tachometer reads value=3600 unit=rpm
